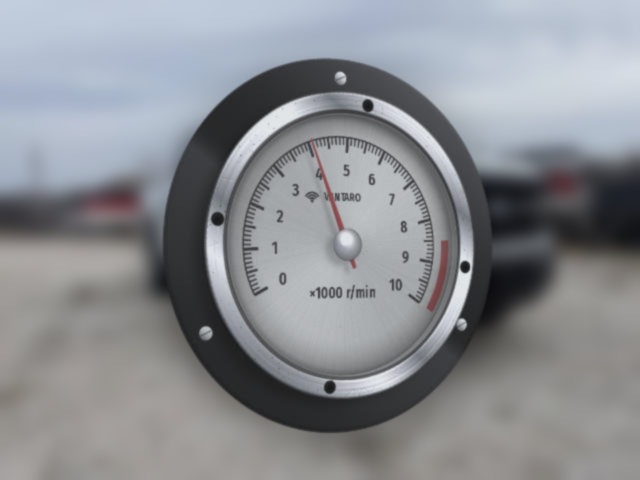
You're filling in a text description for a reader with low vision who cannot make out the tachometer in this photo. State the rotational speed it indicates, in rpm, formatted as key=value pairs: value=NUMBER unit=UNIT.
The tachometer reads value=4000 unit=rpm
